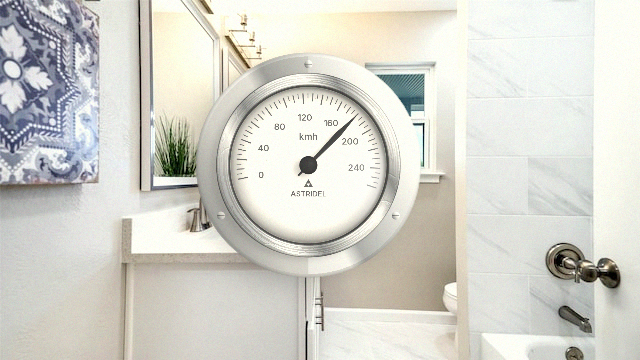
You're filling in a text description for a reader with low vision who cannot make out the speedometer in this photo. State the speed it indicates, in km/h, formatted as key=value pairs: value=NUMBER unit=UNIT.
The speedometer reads value=180 unit=km/h
